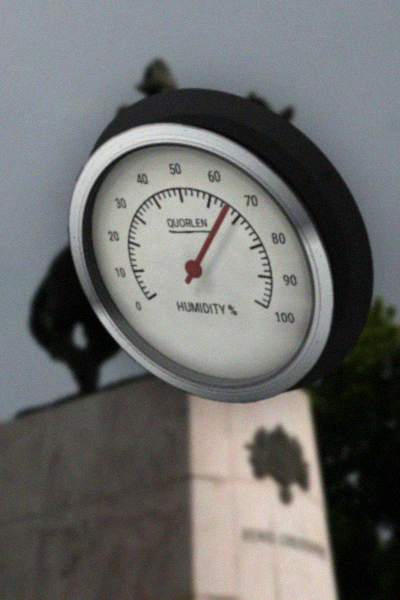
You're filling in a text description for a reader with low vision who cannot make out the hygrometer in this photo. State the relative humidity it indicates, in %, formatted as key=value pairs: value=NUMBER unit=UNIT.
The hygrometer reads value=66 unit=%
